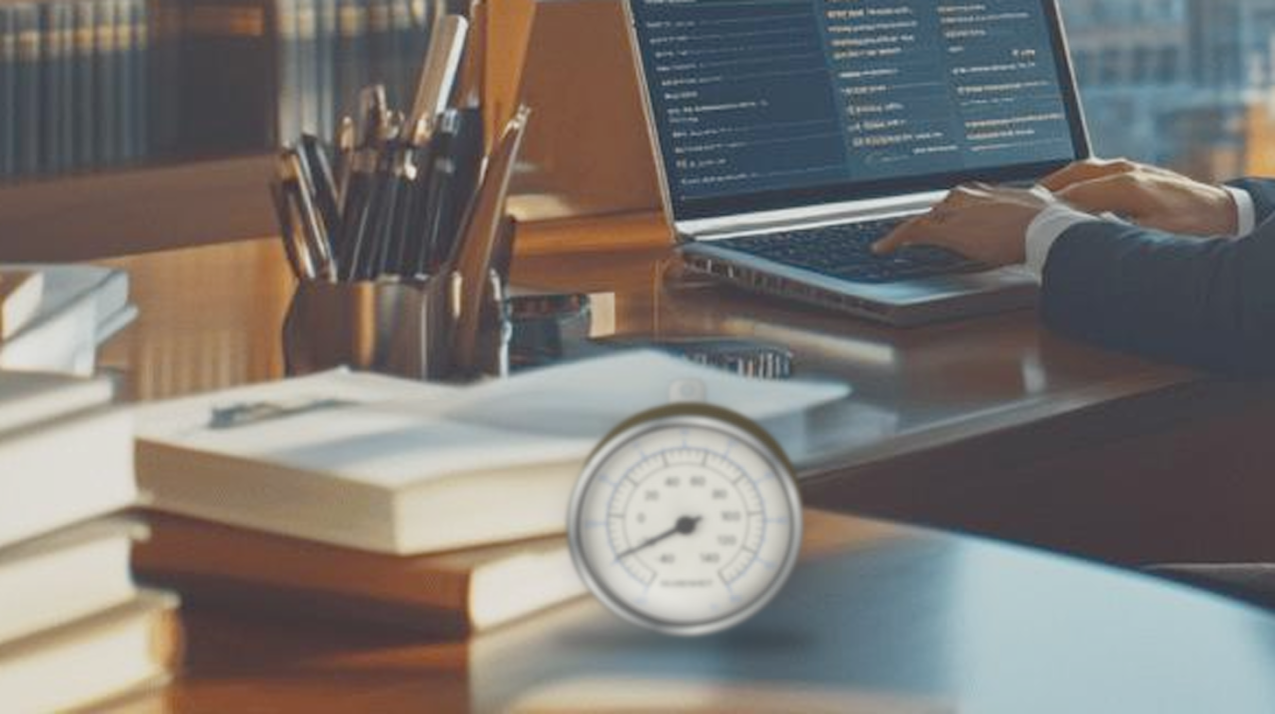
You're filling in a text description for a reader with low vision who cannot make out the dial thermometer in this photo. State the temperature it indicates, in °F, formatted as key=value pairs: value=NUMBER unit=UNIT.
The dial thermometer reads value=-20 unit=°F
